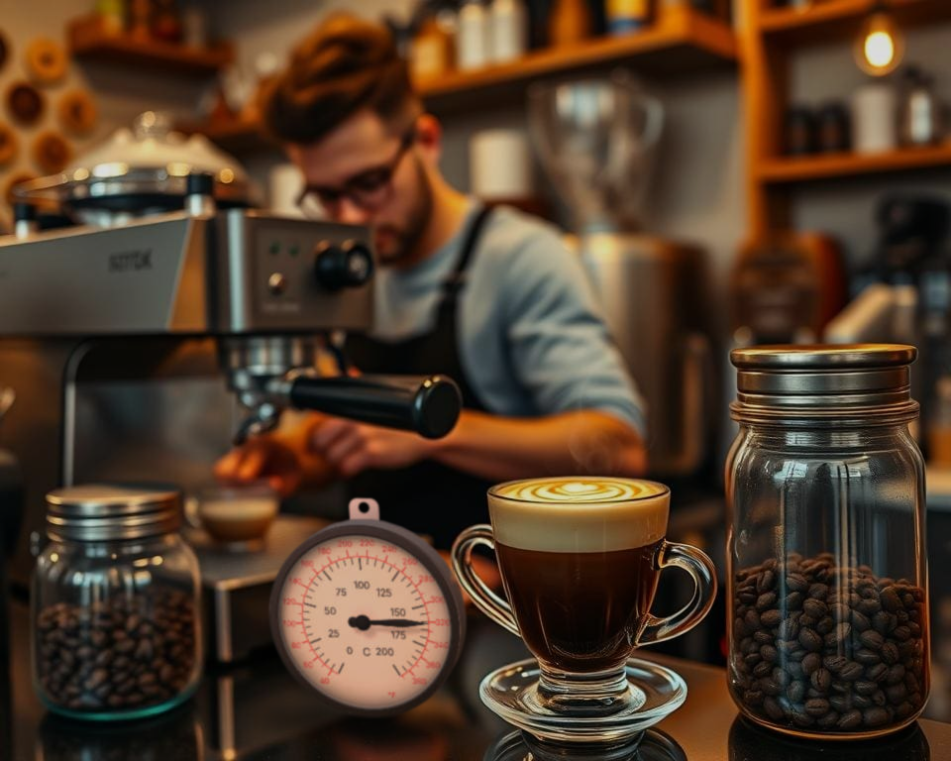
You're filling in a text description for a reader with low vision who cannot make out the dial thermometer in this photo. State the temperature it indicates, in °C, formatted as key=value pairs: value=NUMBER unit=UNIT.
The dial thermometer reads value=160 unit=°C
